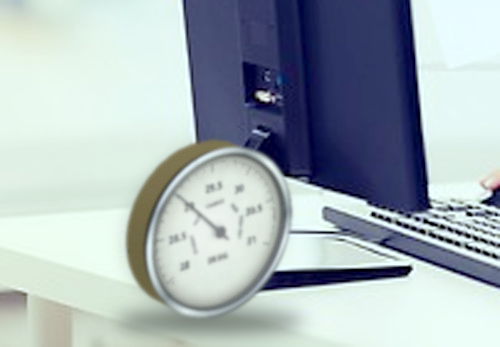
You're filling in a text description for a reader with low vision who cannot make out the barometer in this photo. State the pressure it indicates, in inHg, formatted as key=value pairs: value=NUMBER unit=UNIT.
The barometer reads value=29 unit=inHg
